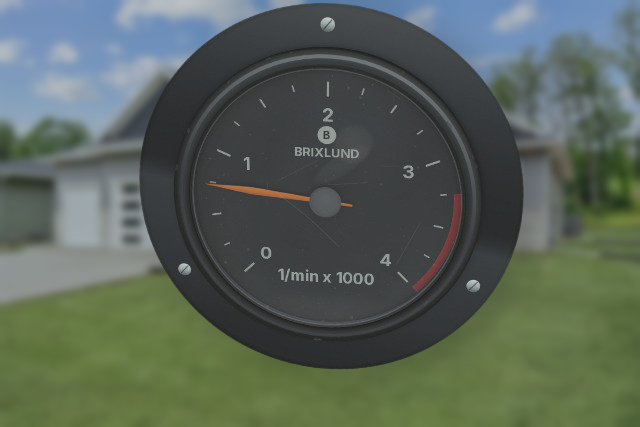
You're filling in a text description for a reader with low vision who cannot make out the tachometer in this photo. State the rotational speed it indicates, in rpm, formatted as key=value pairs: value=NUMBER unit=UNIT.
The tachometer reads value=750 unit=rpm
